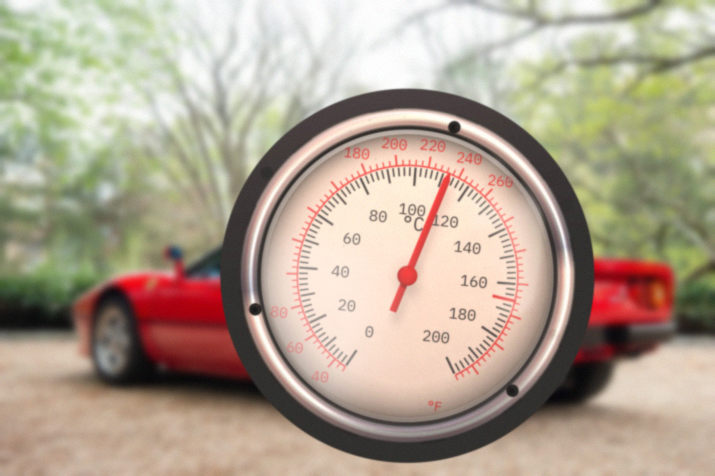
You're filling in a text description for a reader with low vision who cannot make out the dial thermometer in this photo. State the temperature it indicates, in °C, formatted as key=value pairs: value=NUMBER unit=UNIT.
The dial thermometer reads value=112 unit=°C
